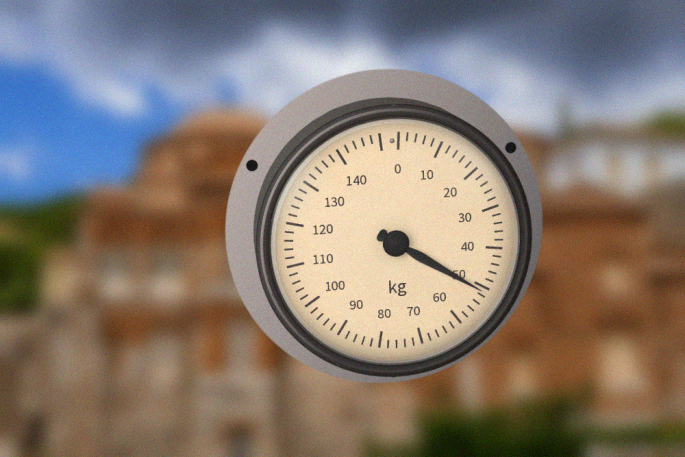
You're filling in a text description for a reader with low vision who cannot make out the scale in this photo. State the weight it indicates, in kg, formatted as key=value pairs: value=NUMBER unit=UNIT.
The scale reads value=51 unit=kg
